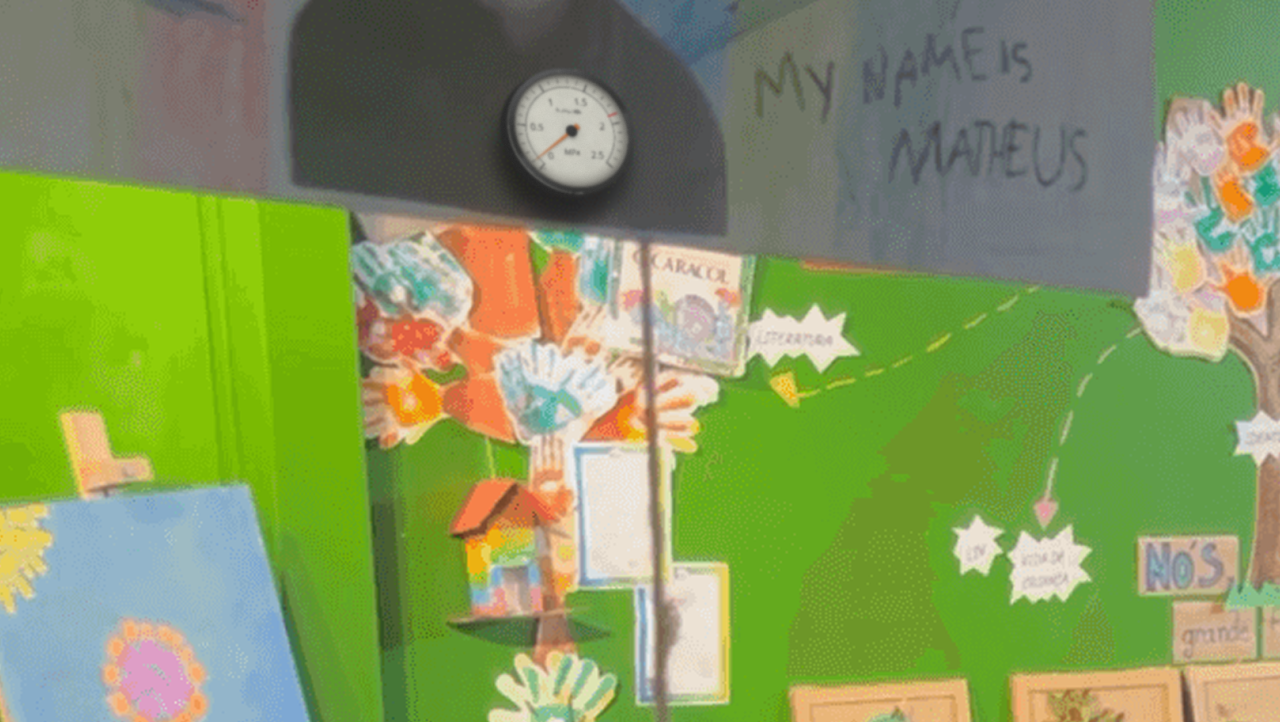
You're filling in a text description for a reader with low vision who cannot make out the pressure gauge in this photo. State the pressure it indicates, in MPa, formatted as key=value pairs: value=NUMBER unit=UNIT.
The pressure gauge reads value=0.1 unit=MPa
